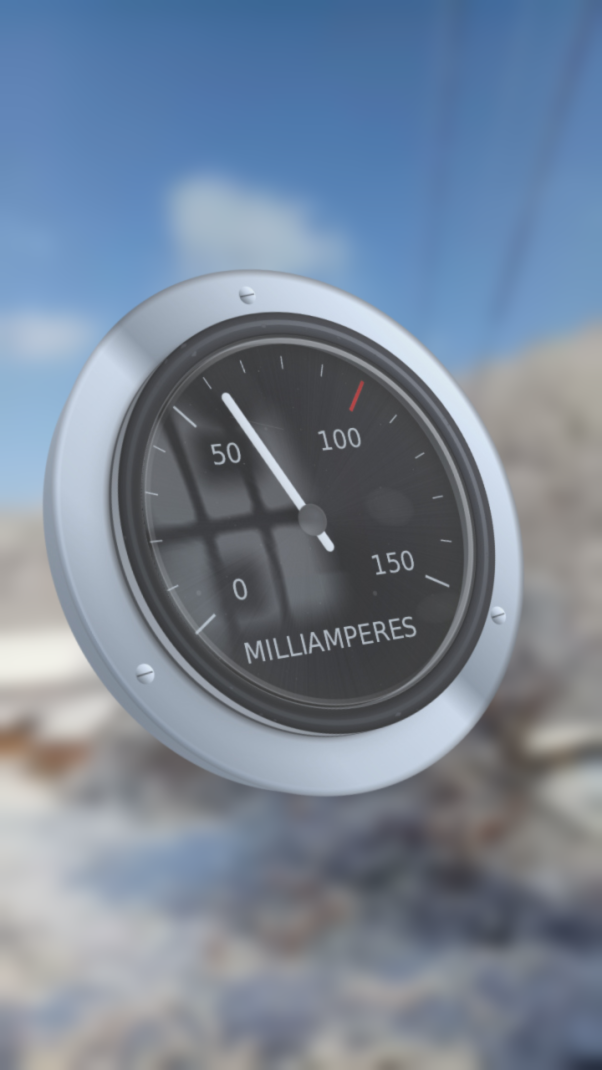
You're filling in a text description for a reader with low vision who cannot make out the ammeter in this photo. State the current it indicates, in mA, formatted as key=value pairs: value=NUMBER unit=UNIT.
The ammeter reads value=60 unit=mA
